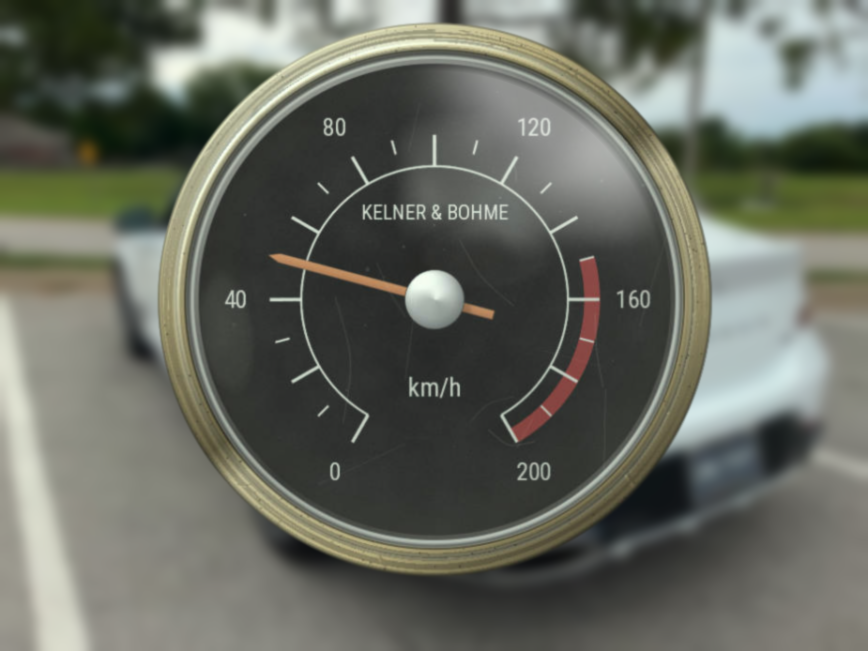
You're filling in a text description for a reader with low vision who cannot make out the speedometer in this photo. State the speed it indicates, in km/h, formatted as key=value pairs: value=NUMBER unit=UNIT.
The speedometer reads value=50 unit=km/h
